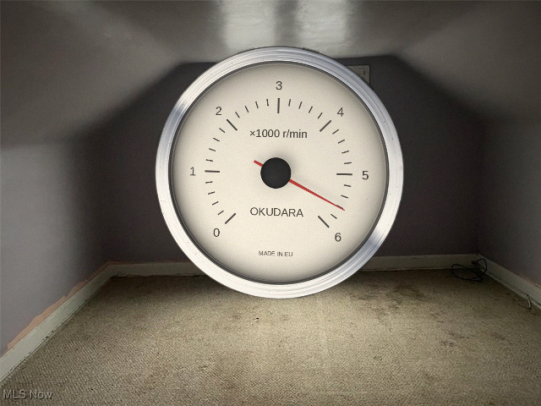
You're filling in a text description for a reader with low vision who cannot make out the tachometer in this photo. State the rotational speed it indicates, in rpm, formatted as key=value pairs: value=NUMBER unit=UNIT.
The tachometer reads value=5600 unit=rpm
